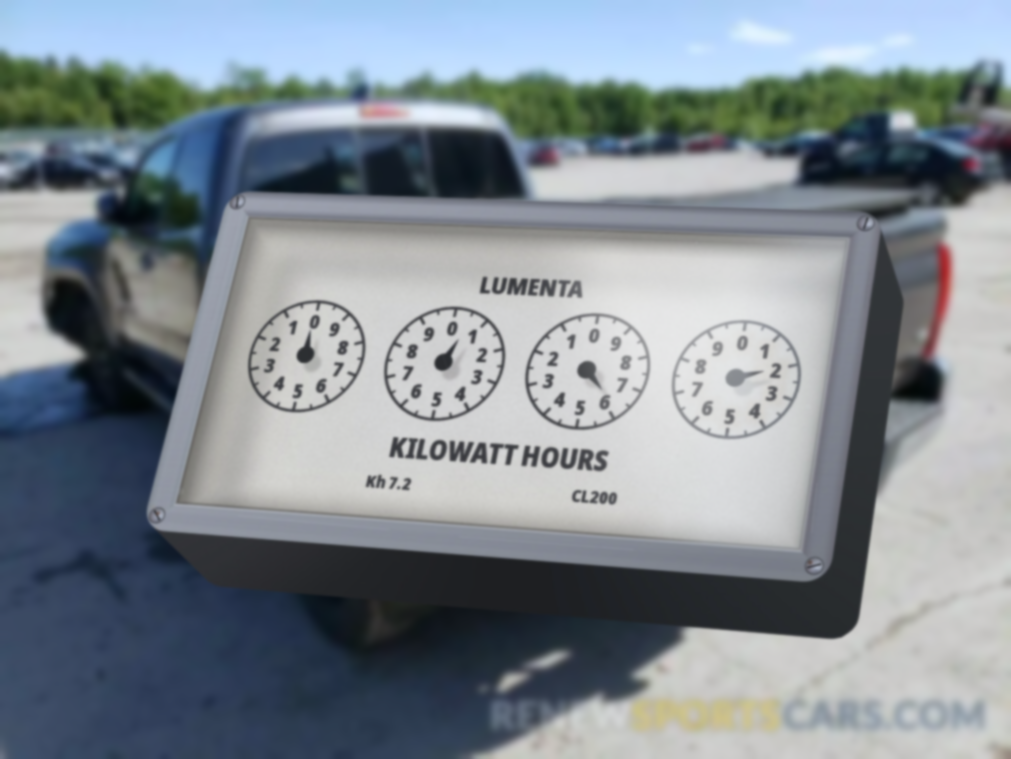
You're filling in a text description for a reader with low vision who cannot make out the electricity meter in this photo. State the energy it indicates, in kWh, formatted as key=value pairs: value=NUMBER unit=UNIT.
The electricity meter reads value=62 unit=kWh
